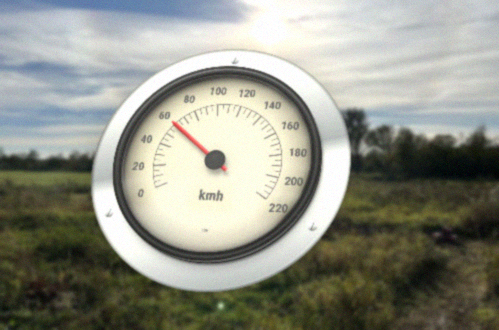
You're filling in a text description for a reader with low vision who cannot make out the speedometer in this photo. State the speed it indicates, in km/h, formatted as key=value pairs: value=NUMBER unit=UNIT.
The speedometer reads value=60 unit=km/h
